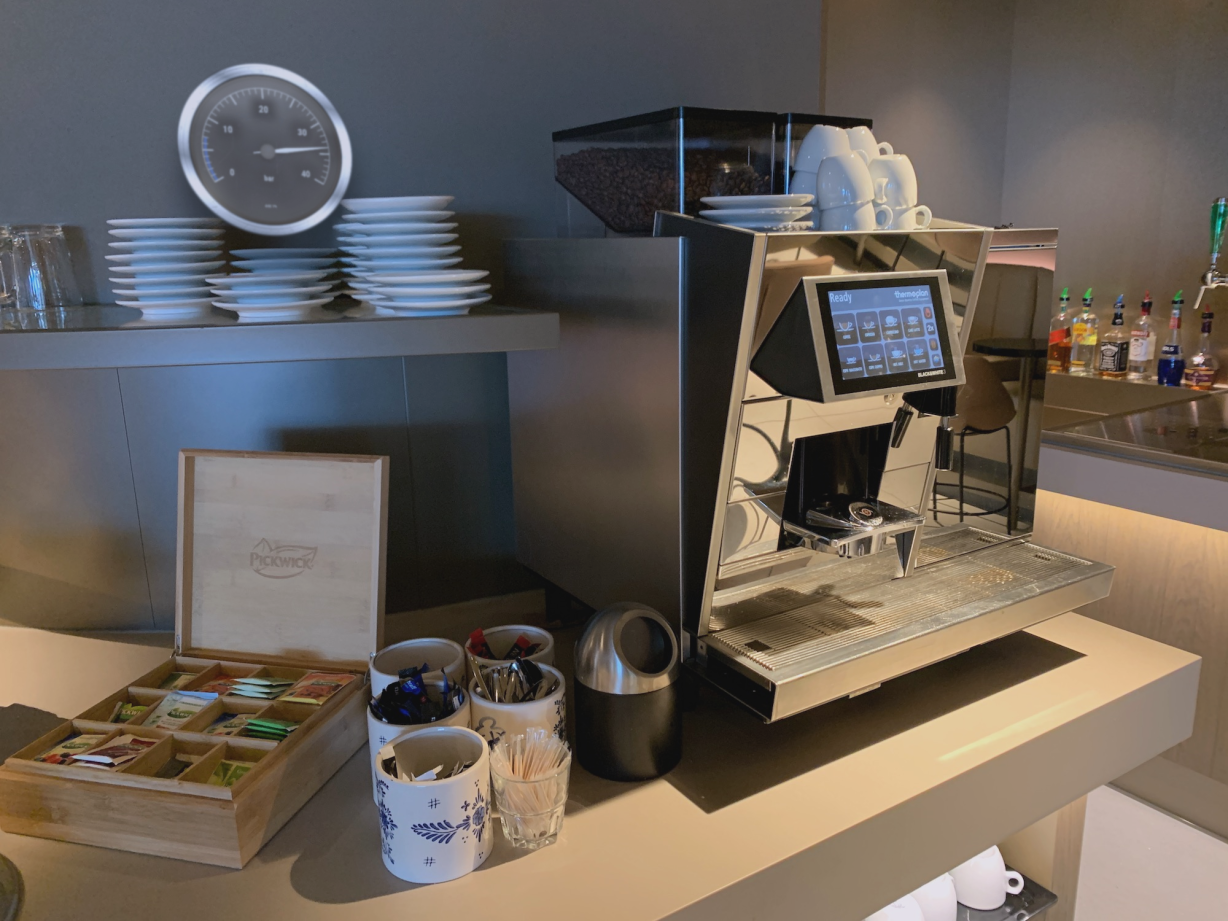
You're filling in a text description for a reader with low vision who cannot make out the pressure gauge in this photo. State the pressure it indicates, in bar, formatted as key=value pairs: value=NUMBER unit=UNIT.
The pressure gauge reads value=34 unit=bar
